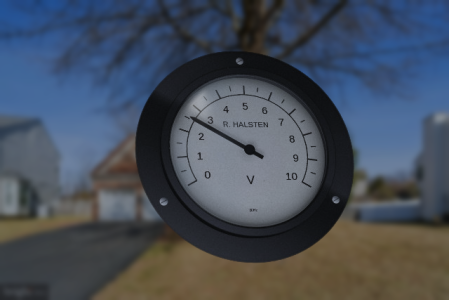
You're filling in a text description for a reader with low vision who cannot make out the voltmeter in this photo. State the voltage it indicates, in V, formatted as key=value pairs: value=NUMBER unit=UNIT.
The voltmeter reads value=2.5 unit=V
